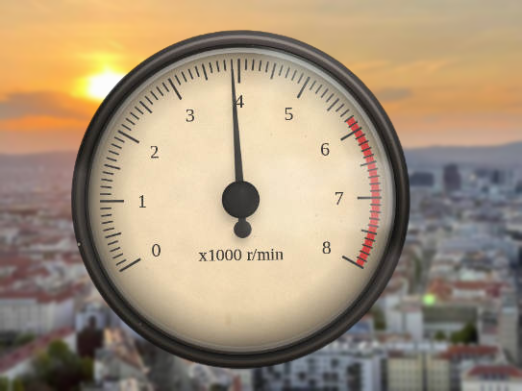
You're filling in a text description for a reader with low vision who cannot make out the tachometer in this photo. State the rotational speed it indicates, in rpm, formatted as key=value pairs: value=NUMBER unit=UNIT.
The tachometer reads value=3900 unit=rpm
